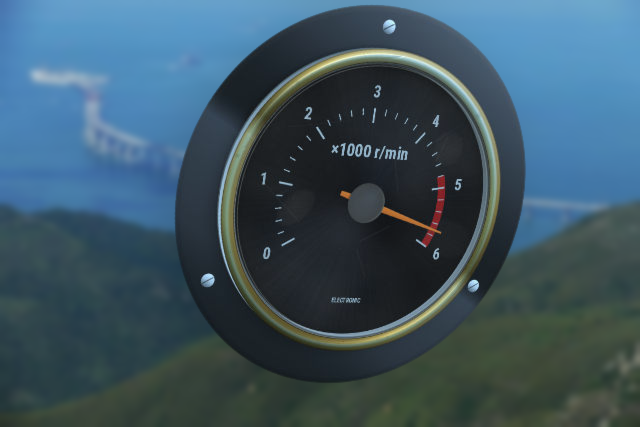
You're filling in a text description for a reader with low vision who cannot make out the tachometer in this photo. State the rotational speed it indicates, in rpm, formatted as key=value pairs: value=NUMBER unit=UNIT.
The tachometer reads value=5700 unit=rpm
